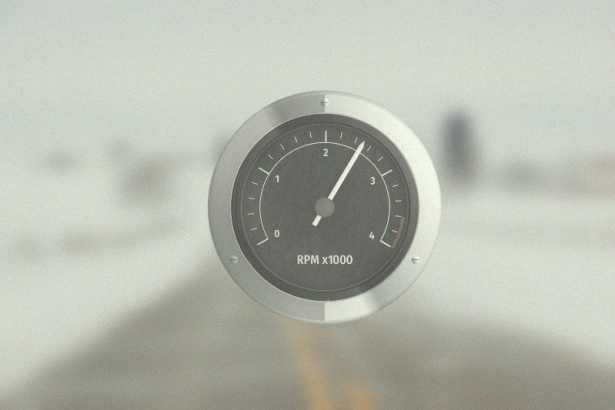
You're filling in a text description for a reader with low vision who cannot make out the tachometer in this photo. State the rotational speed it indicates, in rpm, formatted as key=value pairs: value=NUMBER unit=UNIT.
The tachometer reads value=2500 unit=rpm
